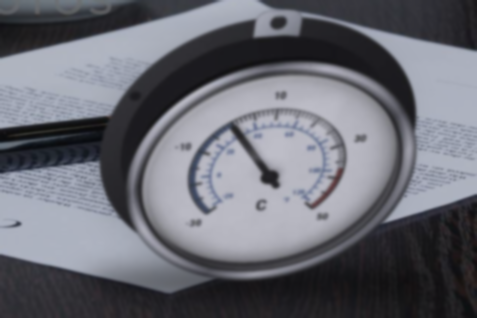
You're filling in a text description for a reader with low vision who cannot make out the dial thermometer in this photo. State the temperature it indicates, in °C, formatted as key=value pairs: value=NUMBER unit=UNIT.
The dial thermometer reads value=0 unit=°C
